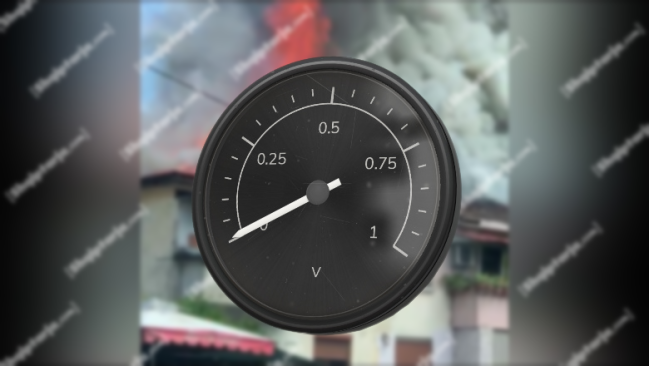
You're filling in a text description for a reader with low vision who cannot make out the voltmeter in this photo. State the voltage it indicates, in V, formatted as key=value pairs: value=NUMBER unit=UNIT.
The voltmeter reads value=0 unit=V
